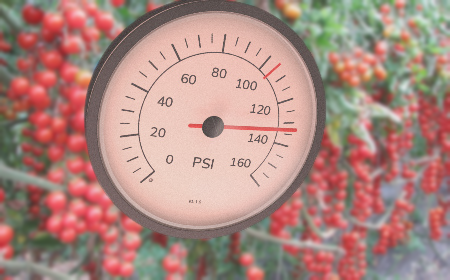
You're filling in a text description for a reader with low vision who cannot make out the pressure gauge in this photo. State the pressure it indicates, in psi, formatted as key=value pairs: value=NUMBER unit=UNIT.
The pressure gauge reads value=132.5 unit=psi
